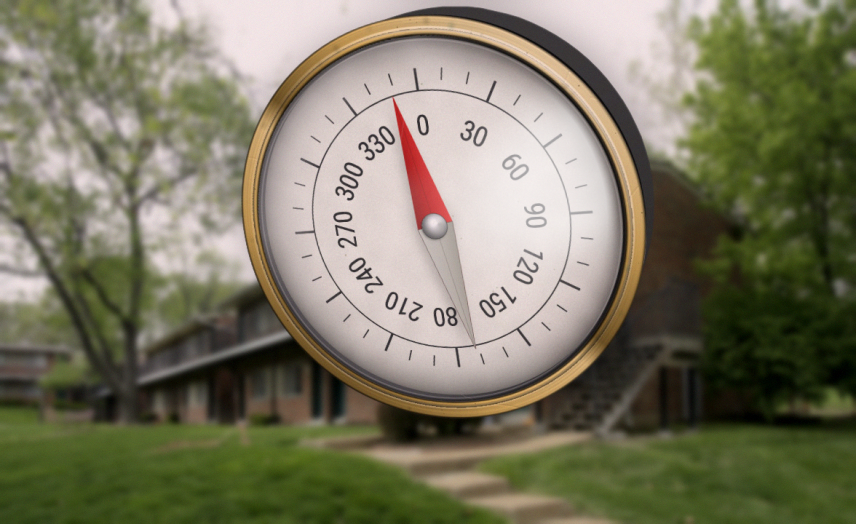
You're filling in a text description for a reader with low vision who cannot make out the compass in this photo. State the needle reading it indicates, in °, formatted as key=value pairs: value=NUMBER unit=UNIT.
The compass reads value=350 unit=°
